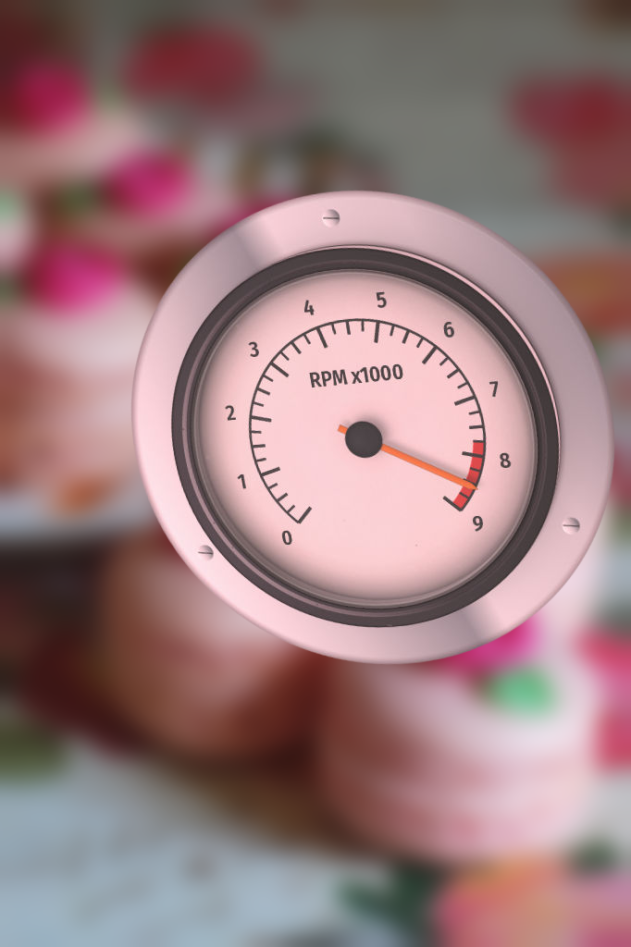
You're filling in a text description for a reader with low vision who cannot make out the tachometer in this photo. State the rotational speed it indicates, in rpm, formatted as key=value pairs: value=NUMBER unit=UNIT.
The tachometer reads value=8500 unit=rpm
